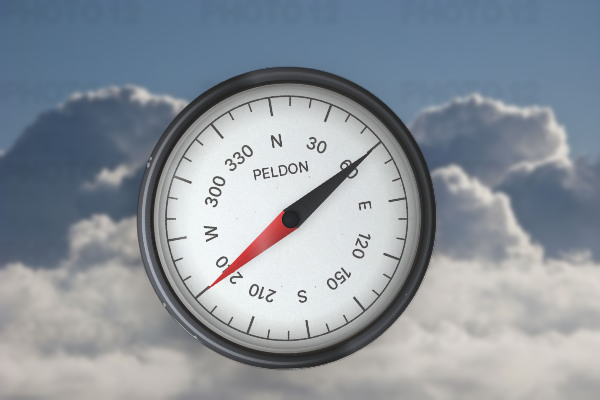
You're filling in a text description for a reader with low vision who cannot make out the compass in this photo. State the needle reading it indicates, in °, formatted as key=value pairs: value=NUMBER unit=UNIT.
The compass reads value=240 unit=°
